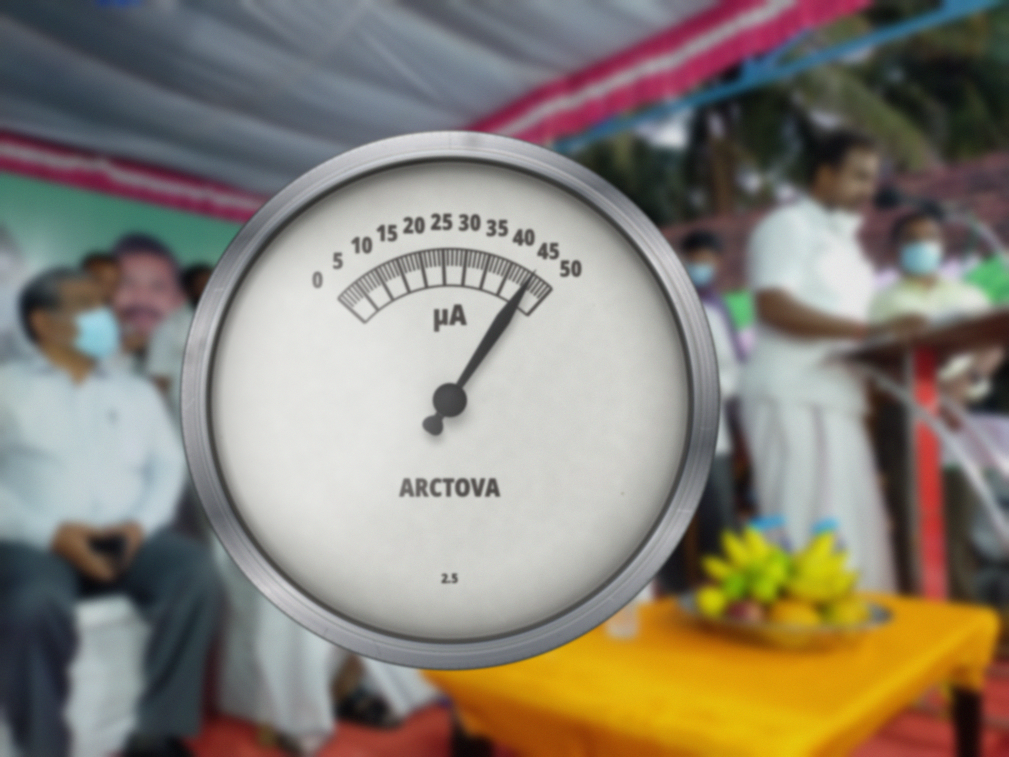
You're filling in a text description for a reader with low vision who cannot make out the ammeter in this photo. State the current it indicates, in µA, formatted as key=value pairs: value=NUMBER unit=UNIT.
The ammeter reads value=45 unit=µA
